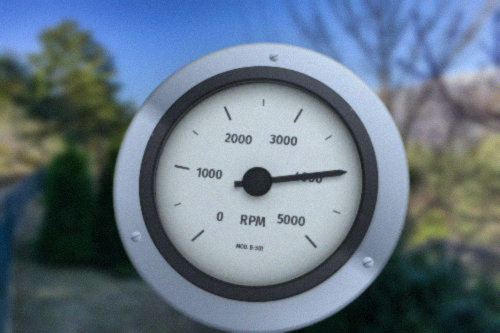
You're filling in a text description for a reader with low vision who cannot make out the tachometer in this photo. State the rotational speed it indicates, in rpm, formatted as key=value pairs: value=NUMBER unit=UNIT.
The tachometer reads value=4000 unit=rpm
